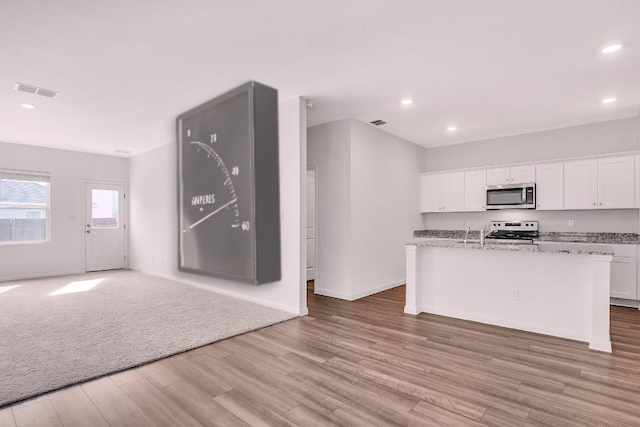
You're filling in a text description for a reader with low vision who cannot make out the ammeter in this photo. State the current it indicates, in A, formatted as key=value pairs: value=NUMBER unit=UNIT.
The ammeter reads value=50 unit=A
